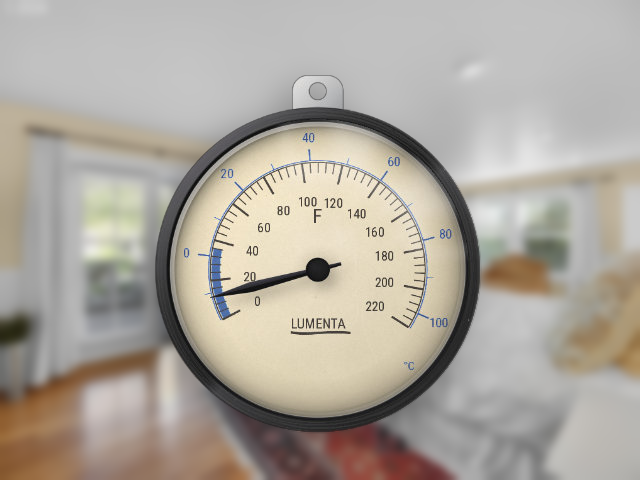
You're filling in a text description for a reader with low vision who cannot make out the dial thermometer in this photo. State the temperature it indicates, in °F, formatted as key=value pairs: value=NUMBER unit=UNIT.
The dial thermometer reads value=12 unit=°F
